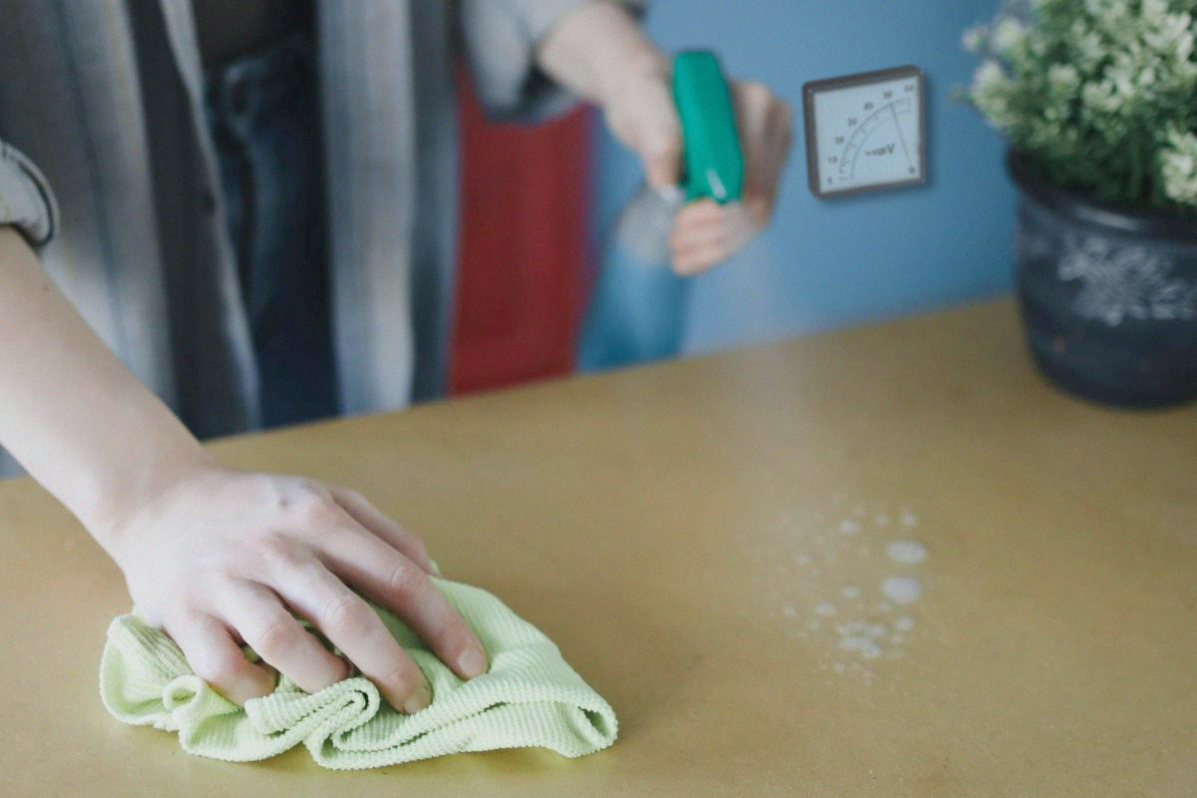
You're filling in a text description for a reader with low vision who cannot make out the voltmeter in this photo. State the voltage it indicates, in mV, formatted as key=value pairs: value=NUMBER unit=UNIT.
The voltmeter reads value=50 unit=mV
